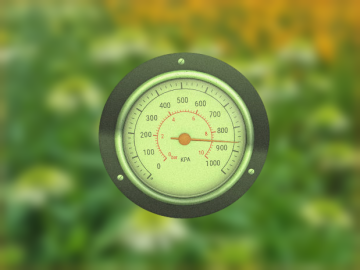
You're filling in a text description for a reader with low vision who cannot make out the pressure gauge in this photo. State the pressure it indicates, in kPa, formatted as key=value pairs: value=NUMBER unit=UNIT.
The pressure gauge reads value=860 unit=kPa
